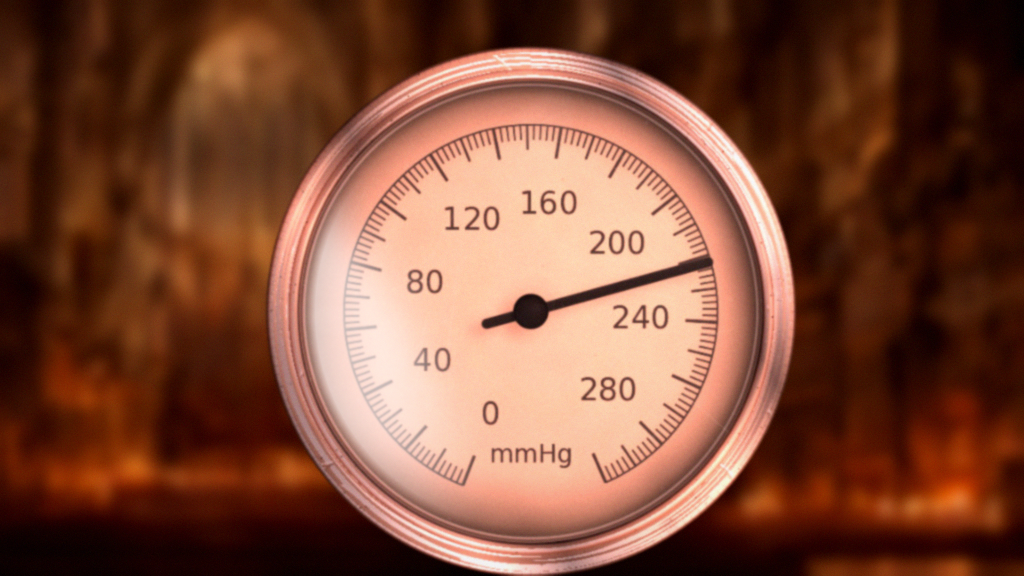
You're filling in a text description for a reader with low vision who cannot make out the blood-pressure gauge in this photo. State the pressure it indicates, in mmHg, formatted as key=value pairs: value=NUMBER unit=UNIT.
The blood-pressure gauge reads value=222 unit=mmHg
